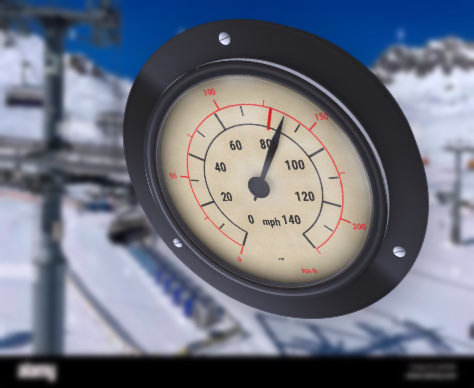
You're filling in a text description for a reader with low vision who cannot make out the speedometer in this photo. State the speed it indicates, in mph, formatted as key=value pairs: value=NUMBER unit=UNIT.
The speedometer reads value=85 unit=mph
